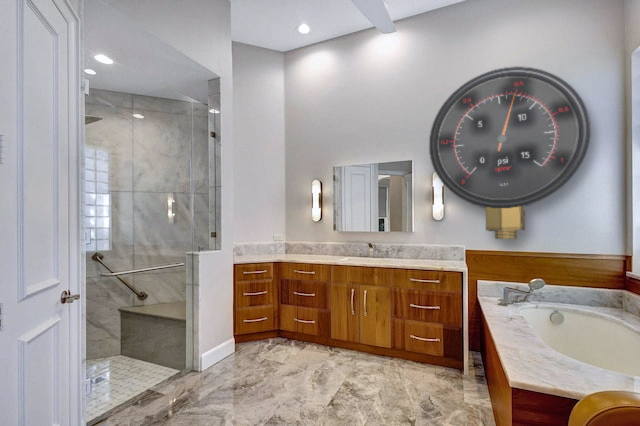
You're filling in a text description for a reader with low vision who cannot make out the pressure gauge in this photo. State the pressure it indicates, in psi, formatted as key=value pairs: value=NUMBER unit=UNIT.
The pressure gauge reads value=8.5 unit=psi
